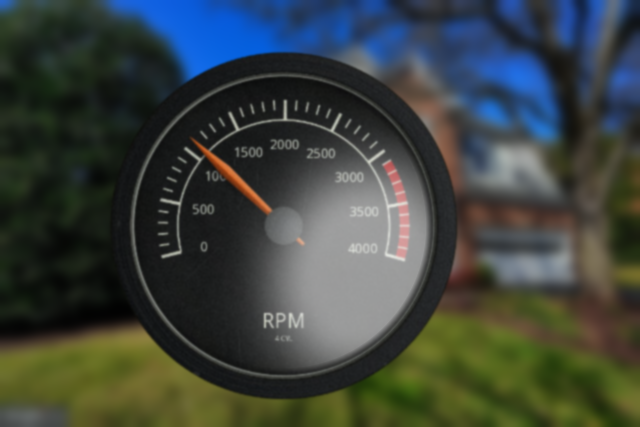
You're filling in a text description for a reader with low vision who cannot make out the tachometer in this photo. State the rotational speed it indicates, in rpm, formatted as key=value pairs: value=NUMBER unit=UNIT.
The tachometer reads value=1100 unit=rpm
